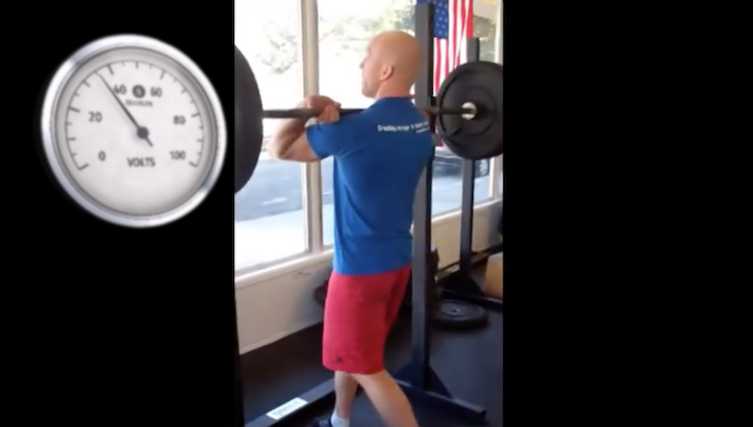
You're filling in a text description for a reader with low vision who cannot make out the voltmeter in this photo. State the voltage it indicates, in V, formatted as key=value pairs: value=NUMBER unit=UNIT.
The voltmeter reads value=35 unit=V
